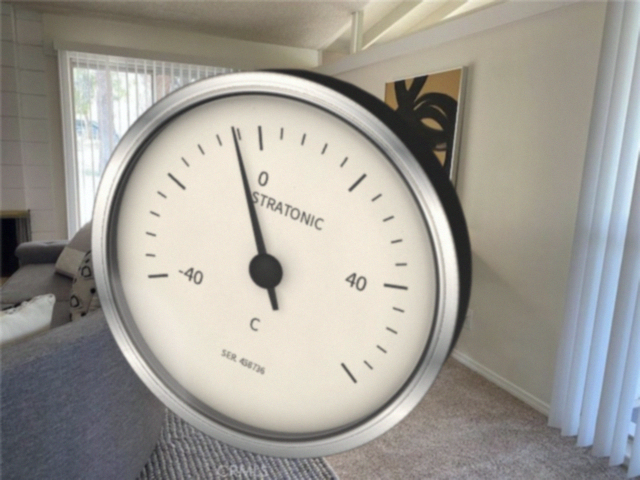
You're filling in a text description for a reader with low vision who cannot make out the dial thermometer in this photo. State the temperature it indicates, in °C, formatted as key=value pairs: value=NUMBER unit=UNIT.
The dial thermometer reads value=-4 unit=°C
